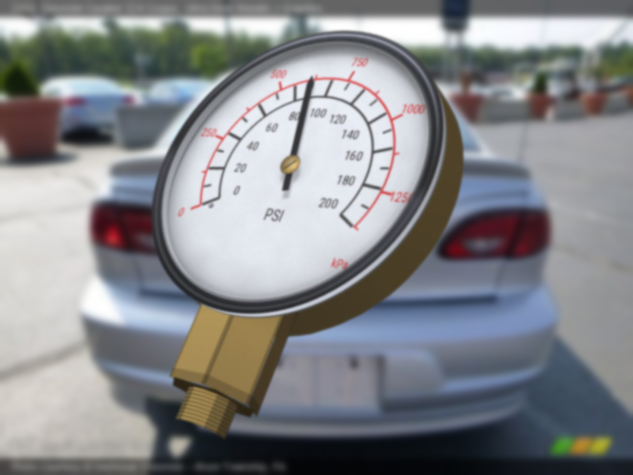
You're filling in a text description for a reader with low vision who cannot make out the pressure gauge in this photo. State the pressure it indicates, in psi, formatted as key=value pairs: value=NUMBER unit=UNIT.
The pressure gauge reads value=90 unit=psi
